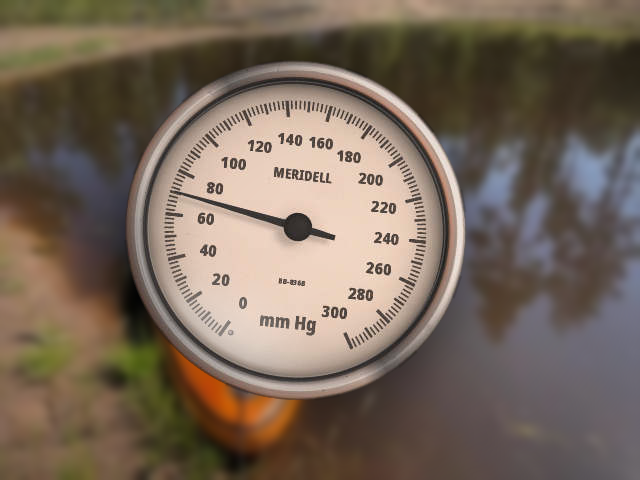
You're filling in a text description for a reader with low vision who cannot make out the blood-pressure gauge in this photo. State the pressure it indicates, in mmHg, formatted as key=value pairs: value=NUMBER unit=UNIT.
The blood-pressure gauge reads value=70 unit=mmHg
